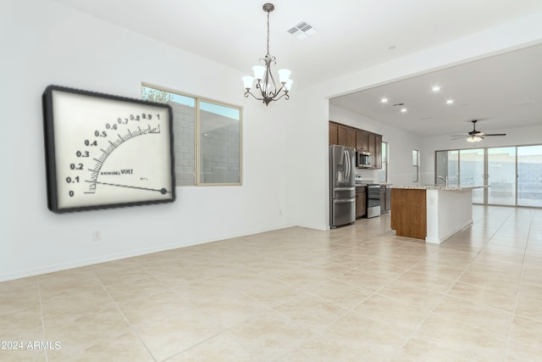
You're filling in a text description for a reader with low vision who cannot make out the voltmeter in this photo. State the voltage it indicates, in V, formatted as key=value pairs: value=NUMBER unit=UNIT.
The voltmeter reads value=0.1 unit=V
